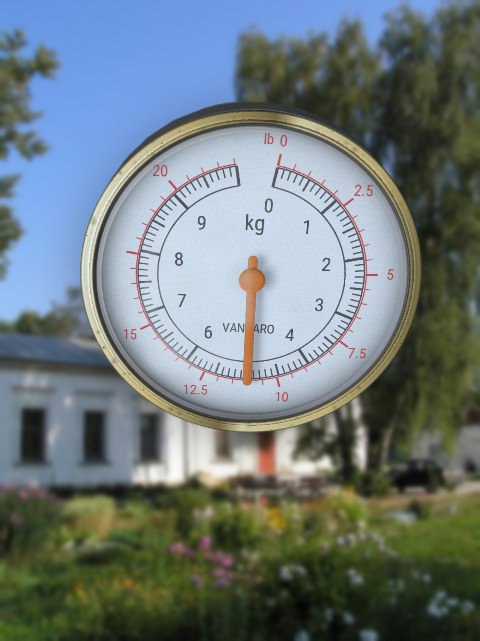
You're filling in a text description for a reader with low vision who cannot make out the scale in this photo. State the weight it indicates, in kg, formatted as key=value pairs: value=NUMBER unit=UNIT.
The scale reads value=5 unit=kg
